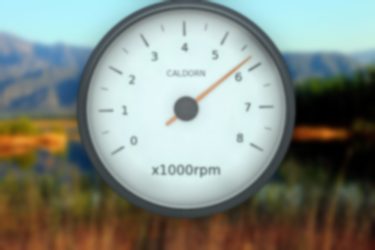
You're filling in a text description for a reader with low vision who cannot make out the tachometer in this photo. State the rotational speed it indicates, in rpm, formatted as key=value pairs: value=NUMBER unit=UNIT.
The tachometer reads value=5750 unit=rpm
